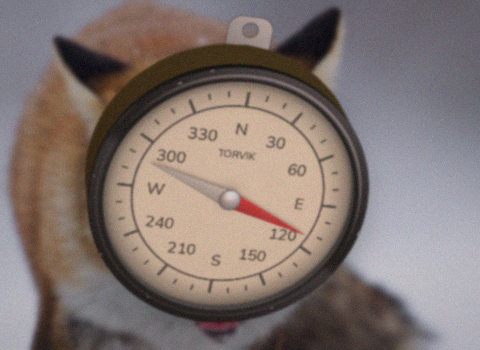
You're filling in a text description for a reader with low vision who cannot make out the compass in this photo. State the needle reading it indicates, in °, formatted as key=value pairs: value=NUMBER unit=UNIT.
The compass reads value=110 unit=°
